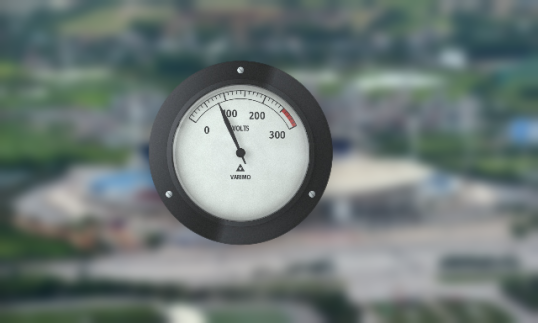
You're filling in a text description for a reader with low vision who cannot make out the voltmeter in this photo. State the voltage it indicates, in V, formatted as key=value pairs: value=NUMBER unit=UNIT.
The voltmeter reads value=80 unit=V
